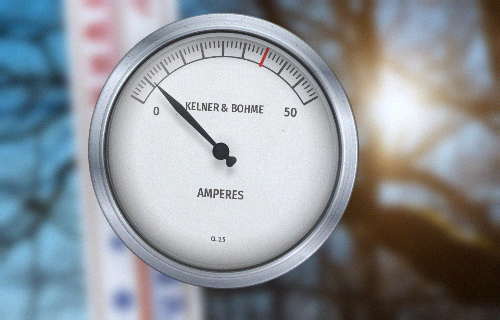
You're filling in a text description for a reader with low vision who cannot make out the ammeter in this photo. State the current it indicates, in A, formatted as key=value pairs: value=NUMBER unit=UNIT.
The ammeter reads value=6 unit=A
